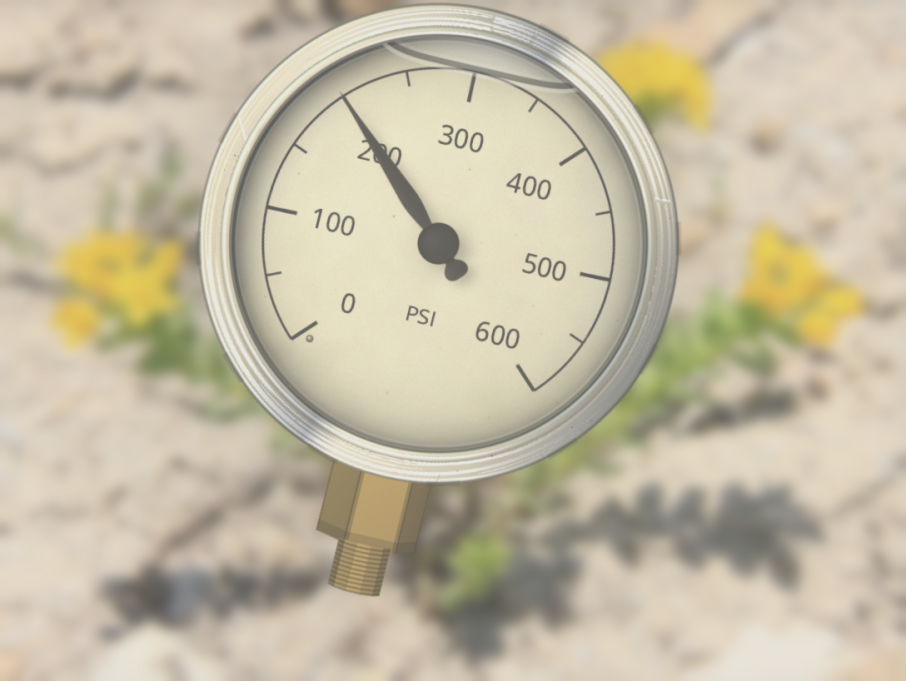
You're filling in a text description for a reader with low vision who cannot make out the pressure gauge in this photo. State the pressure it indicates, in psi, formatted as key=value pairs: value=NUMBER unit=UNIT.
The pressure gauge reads value=200 unit=psi
